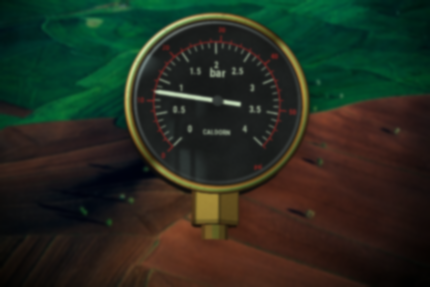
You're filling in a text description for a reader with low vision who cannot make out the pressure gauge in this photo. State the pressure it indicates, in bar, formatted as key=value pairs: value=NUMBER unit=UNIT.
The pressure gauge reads value=0.8 unit=bar
